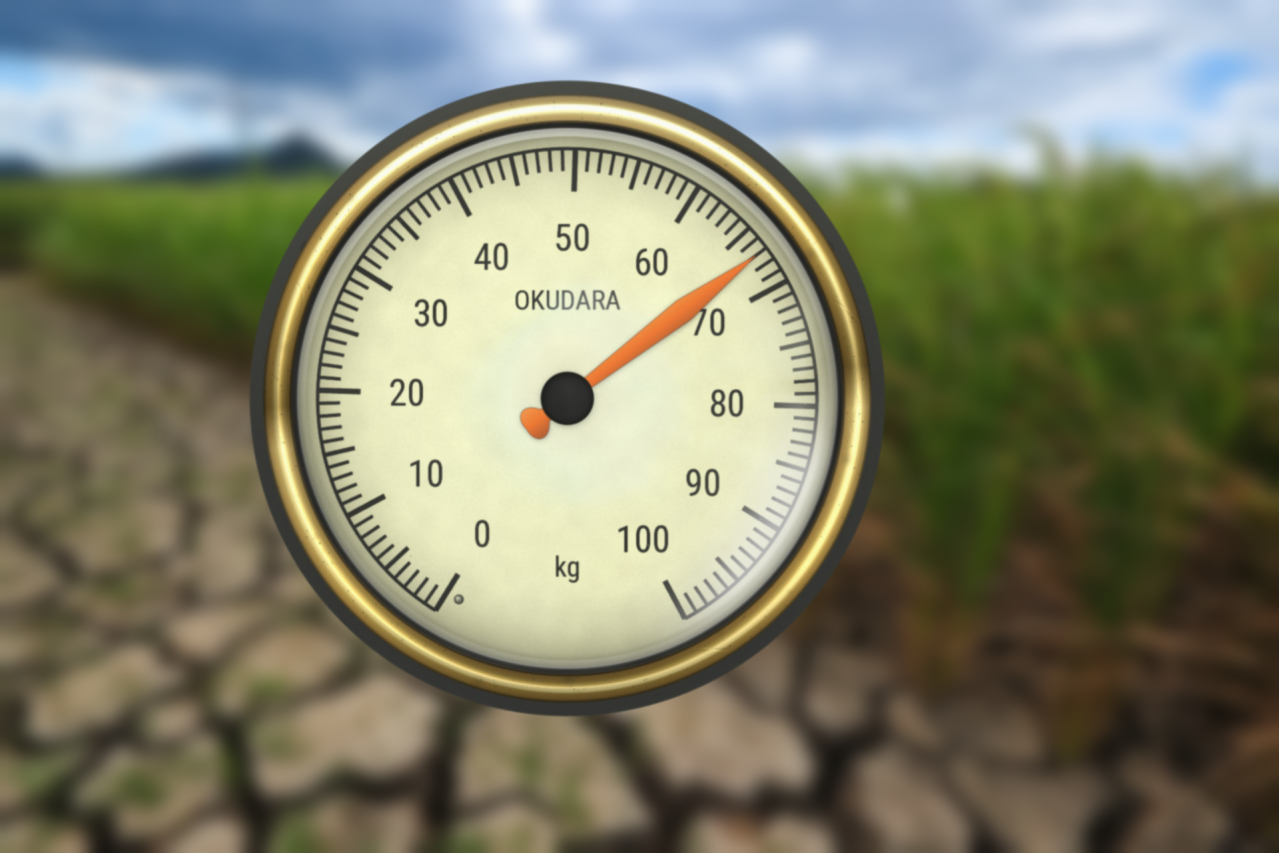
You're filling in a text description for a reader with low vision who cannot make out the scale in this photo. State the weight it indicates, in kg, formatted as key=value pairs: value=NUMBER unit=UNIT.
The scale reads value=67 unit=kg
